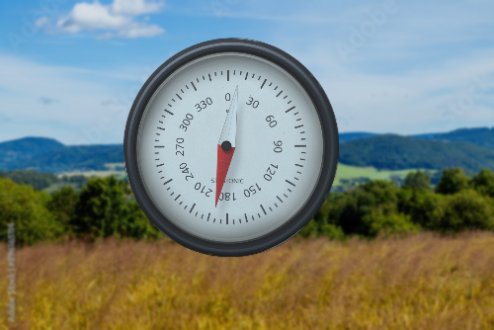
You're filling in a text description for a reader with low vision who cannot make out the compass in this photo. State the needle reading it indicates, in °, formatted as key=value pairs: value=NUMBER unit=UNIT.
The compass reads value=190 unit=°
